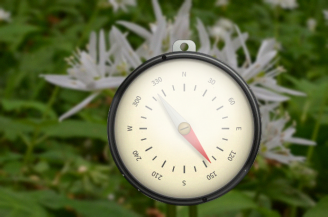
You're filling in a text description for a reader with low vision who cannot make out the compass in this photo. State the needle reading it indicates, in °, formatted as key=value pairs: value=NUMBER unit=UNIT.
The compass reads value=142.5 unit=°
